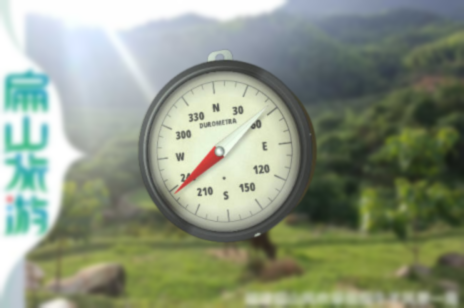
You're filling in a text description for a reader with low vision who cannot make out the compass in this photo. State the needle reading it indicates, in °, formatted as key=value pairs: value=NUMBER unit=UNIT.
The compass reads value=235 unit=°
